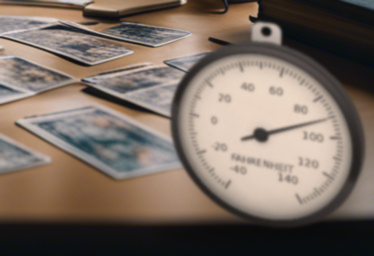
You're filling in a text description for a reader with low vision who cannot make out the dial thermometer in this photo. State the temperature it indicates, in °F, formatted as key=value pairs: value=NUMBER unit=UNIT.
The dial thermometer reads value=90 unit=°F
